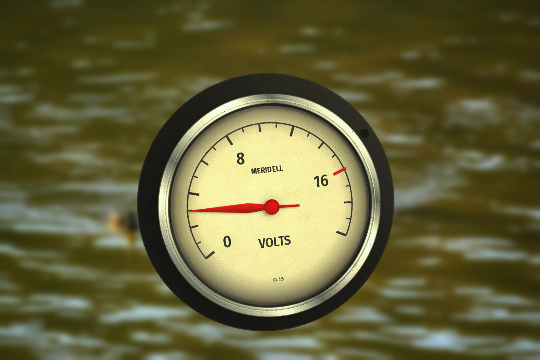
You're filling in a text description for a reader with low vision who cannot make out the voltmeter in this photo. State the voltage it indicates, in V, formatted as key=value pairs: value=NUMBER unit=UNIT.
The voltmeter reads value=3 unit=V
